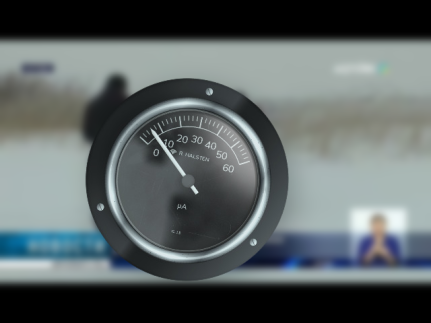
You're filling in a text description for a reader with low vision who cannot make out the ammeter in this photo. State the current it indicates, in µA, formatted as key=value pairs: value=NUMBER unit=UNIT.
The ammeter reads value=6 unit=µA
